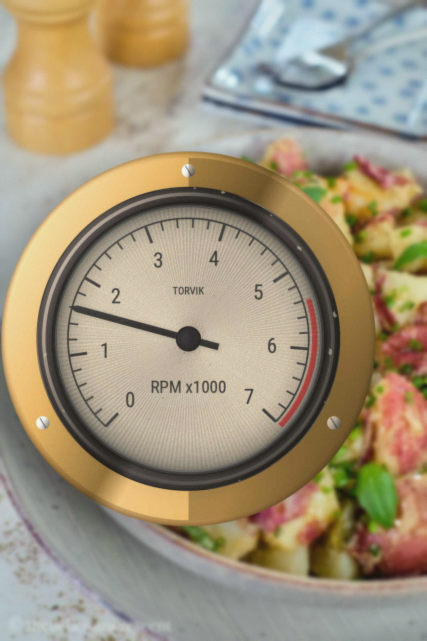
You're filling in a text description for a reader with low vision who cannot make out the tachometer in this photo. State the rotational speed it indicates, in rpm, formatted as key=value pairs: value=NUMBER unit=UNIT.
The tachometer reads value=1600 unit=rpm
